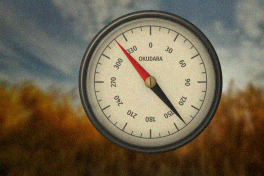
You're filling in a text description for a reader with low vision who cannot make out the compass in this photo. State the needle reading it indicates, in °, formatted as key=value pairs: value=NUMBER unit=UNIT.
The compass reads value=320 unit=°
